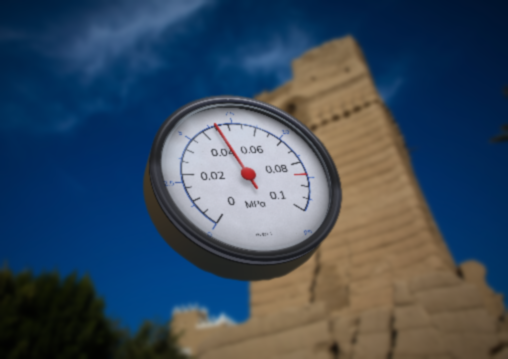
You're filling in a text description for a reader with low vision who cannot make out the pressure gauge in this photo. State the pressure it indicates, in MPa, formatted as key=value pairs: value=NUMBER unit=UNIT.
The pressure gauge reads value=0.045 unit=MPa
